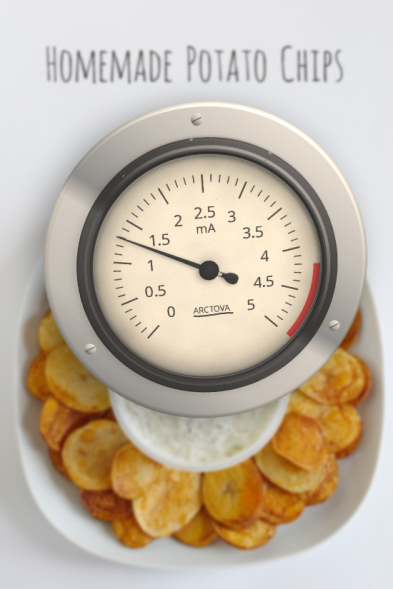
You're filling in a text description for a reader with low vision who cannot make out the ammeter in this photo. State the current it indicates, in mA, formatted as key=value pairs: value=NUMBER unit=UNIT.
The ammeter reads value=1.3 unit=mA
